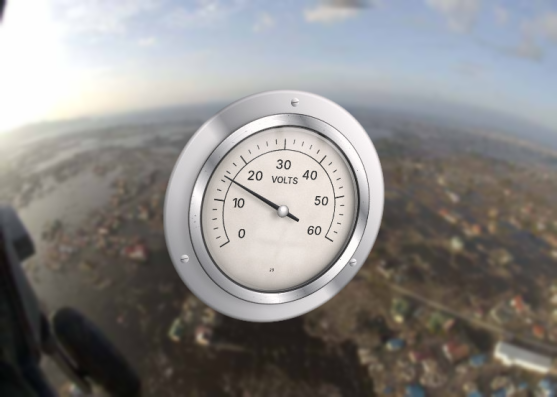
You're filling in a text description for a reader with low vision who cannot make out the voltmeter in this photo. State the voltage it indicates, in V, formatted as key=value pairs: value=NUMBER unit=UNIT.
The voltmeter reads value=15 unit=V
